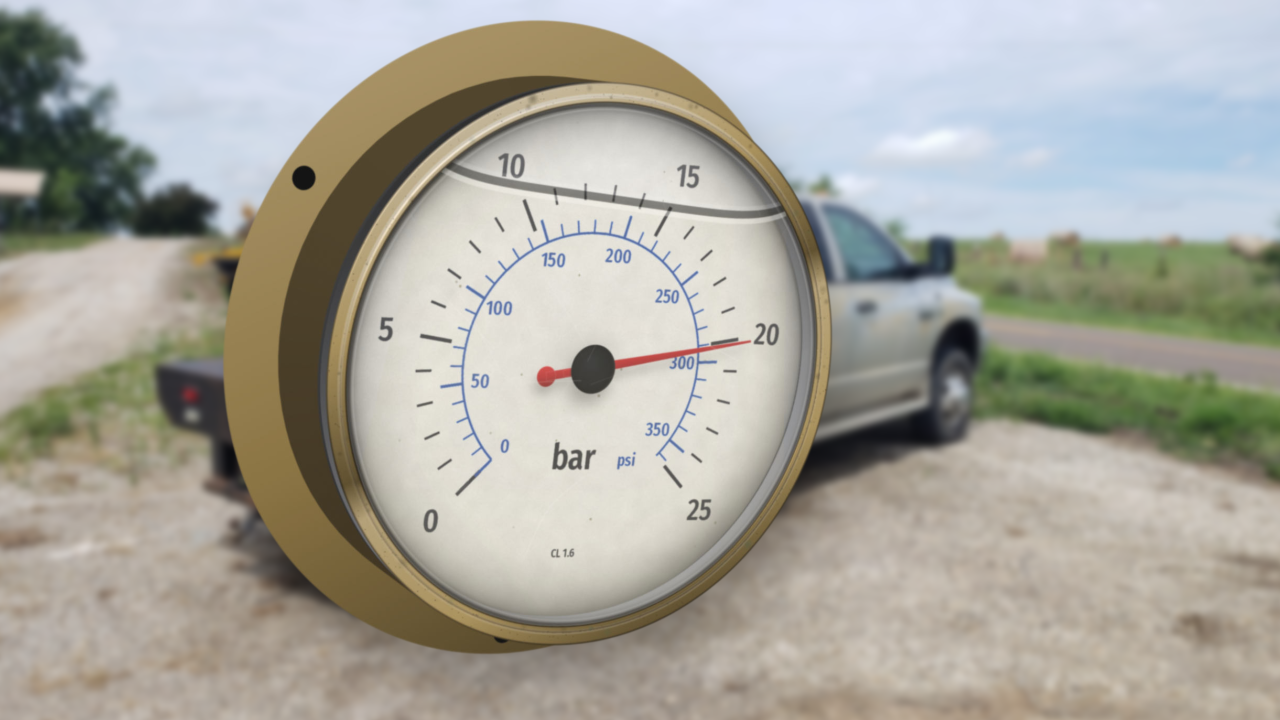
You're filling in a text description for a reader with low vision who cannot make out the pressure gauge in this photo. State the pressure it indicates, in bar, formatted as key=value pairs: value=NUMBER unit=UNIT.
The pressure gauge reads value=20 unit=bar
